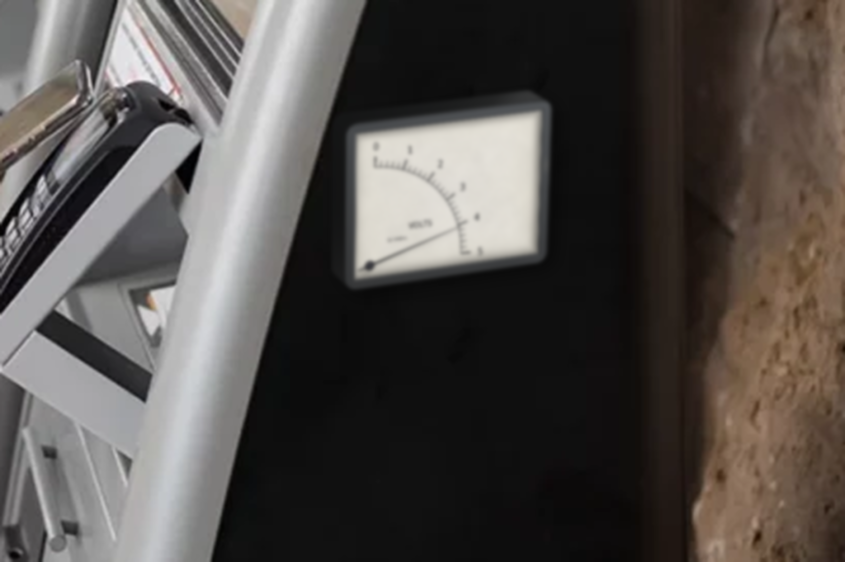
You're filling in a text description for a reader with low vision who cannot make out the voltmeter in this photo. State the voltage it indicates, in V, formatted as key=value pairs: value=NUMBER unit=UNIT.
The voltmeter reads value=4 unit=V
